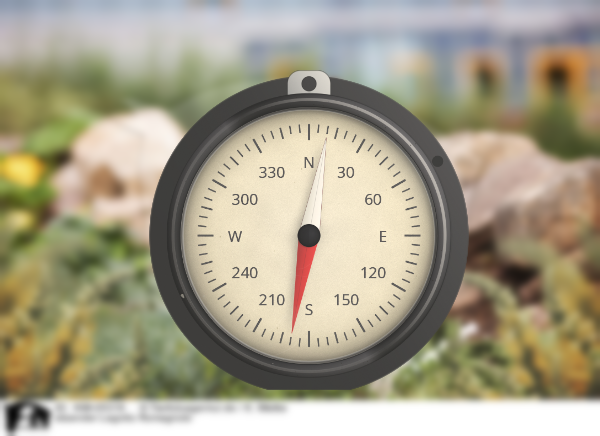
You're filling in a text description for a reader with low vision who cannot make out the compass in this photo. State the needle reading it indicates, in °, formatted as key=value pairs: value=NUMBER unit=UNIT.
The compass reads value=190 unit=°
